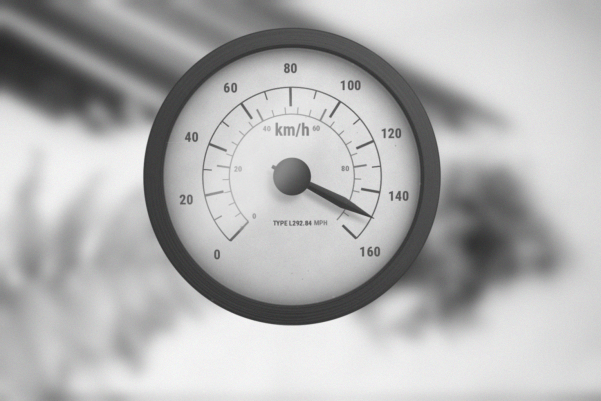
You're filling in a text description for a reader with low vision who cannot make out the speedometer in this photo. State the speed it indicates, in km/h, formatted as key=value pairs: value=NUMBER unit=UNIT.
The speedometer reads value=150 unit=km/h
